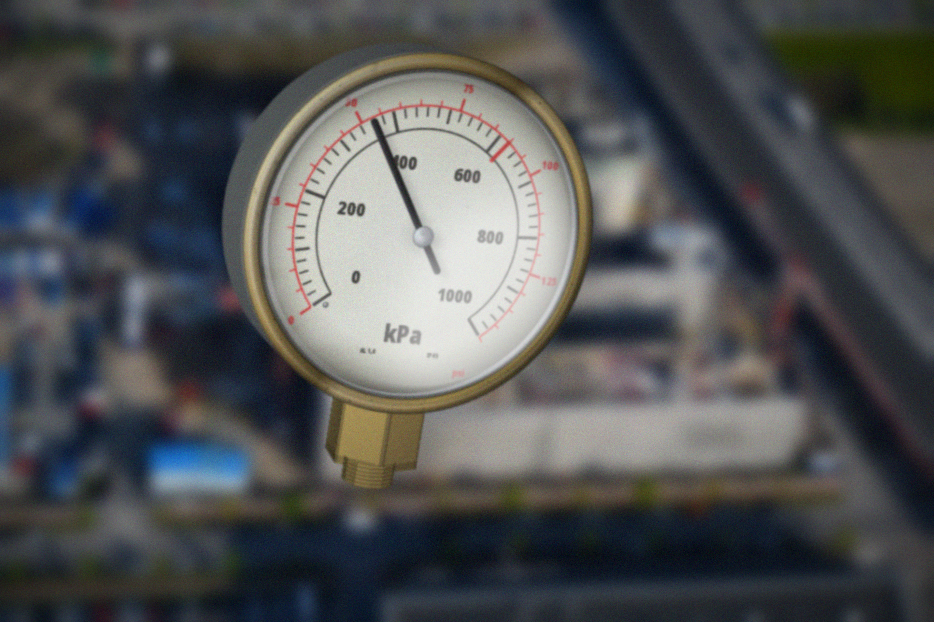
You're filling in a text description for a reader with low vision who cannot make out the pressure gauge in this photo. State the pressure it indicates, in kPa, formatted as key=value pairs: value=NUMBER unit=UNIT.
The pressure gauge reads value=360 unit=kPa
